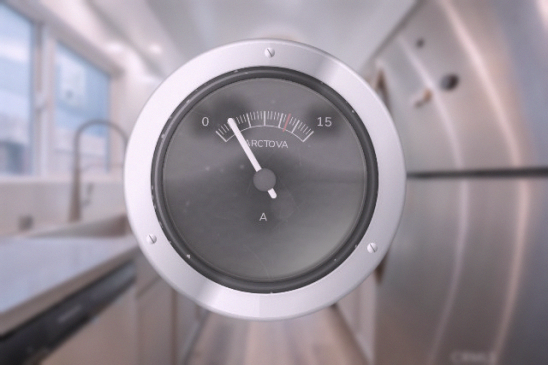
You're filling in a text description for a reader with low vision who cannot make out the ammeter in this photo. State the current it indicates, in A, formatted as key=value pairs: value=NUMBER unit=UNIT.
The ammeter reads value=2.5 unit=A
